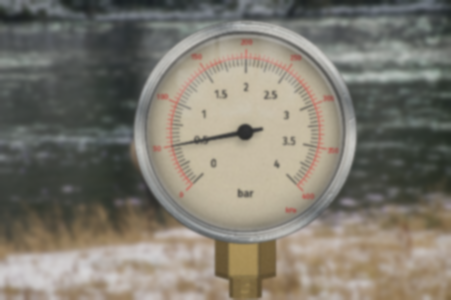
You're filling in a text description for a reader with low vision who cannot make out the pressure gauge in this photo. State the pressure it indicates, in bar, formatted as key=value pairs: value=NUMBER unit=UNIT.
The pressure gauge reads value=0.5 unit=bar
